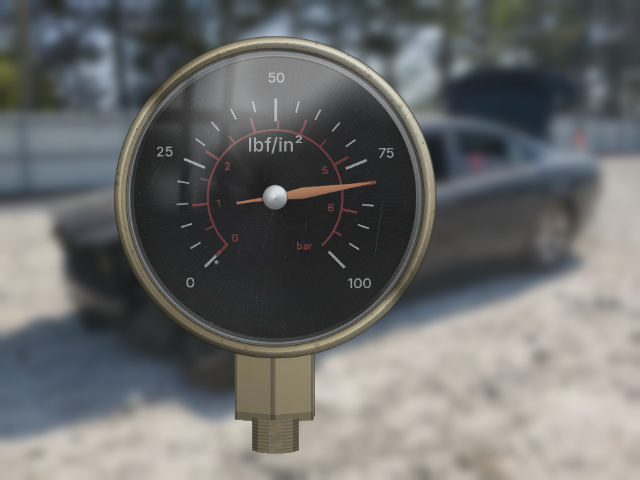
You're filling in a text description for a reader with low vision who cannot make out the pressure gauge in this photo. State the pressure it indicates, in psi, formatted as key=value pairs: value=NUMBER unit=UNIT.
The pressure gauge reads value=80 unit=psi
